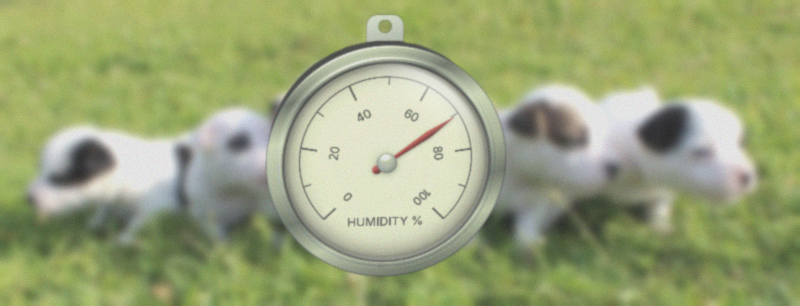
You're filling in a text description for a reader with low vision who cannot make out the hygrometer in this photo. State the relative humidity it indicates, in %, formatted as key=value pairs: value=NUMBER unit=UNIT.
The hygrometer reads value=70 unit=%
